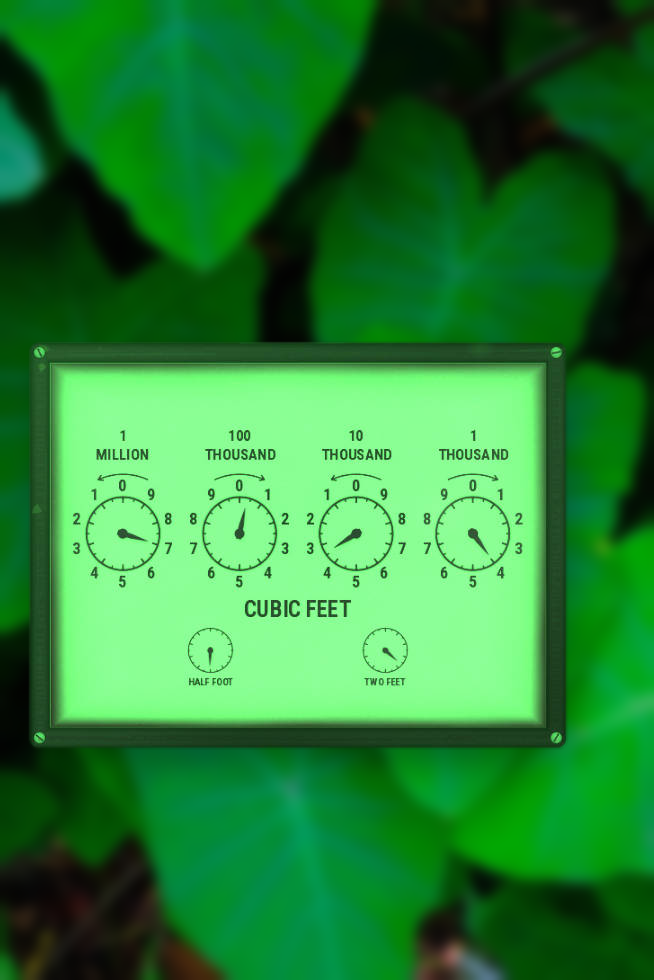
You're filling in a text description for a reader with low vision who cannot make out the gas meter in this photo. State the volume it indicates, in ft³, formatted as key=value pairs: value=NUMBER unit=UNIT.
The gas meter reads value=703400 unit=ft³
